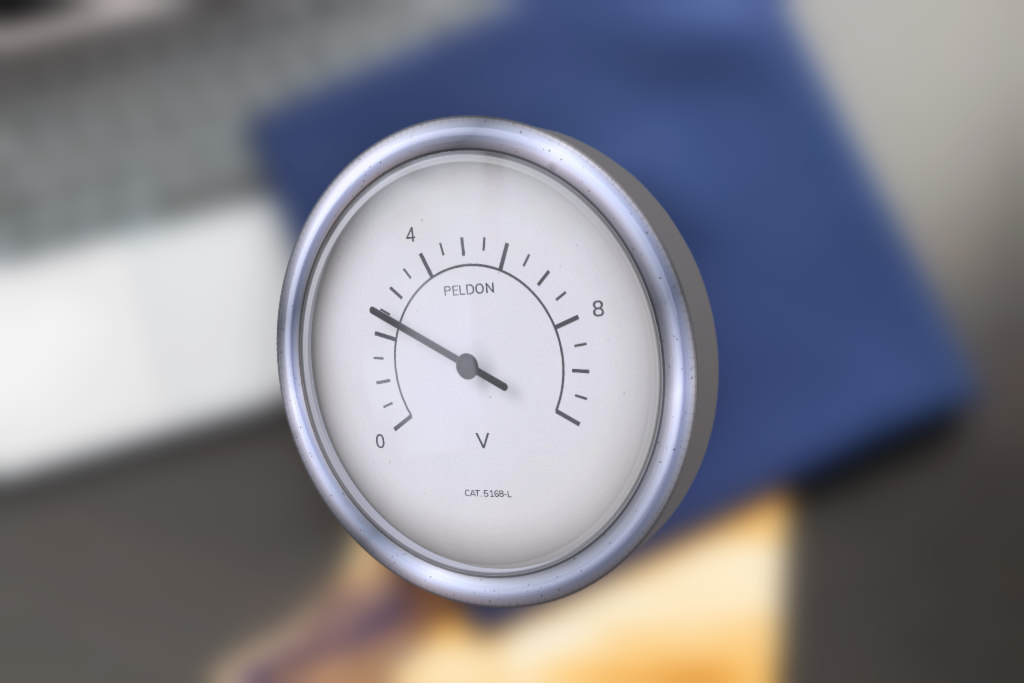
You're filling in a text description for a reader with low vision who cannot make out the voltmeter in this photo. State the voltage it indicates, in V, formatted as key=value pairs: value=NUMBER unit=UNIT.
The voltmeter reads value=2.5 unit=V
